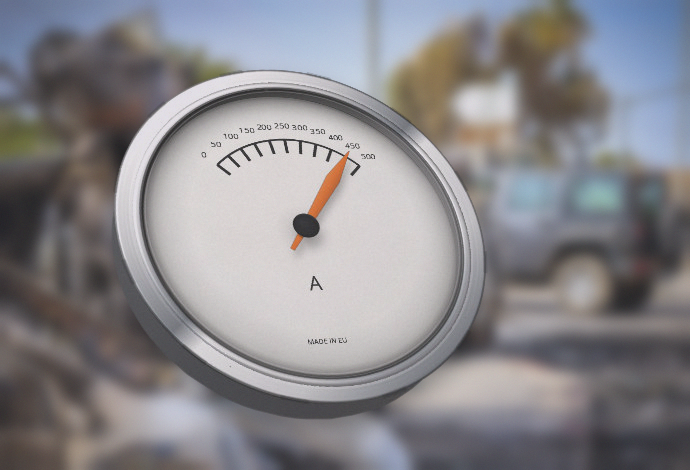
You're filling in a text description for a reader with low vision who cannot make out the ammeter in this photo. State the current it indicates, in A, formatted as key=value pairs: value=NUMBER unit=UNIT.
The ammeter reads value=450 unit=A
